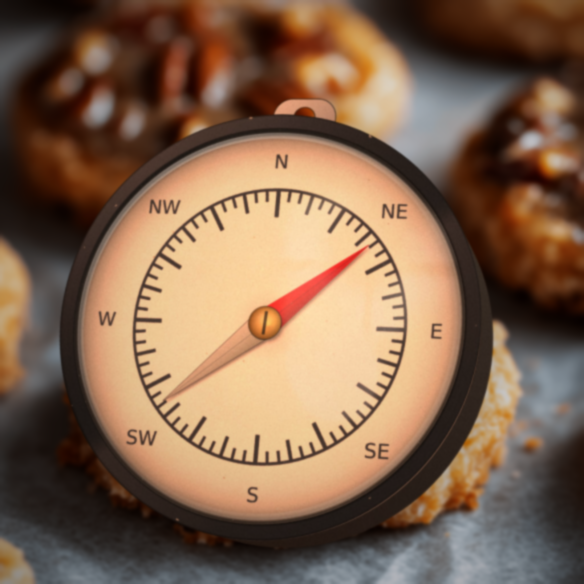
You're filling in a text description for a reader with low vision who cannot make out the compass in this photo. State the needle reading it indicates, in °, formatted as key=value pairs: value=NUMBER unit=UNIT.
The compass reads value=50 unit=°
